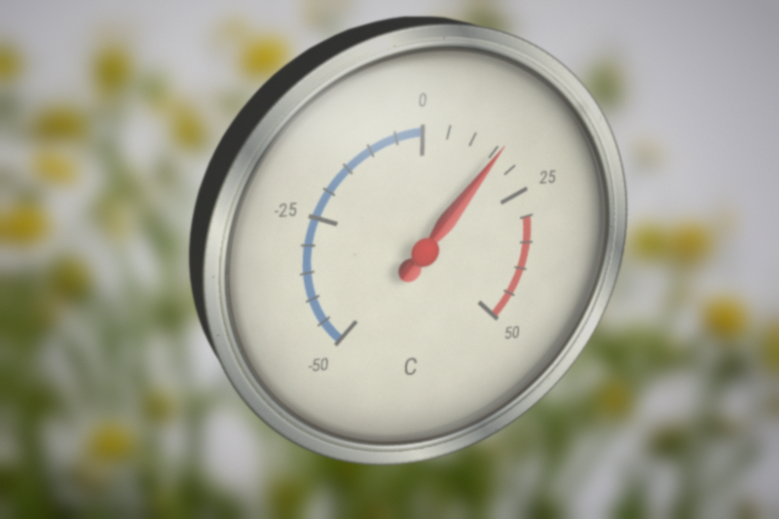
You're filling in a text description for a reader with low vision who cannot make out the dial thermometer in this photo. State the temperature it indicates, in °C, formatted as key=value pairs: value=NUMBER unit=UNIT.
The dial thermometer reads value=15 unit=°C
